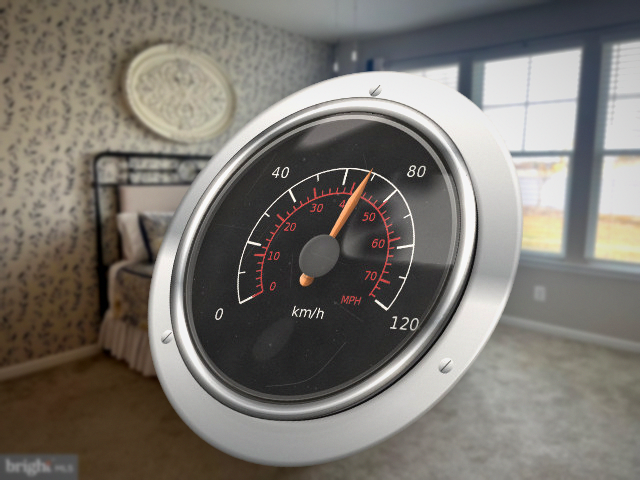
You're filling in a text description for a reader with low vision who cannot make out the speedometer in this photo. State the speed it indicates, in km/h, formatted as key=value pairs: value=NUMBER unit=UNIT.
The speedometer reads value=70 unit=km/h
